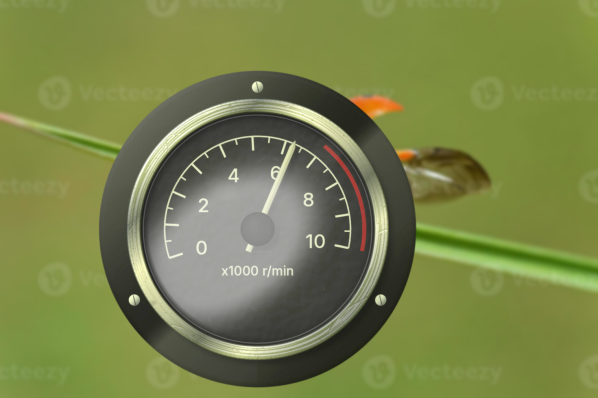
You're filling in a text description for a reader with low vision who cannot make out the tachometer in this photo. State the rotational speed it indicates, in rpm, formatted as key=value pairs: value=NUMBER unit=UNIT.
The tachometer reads value=6250 unit=rpm
